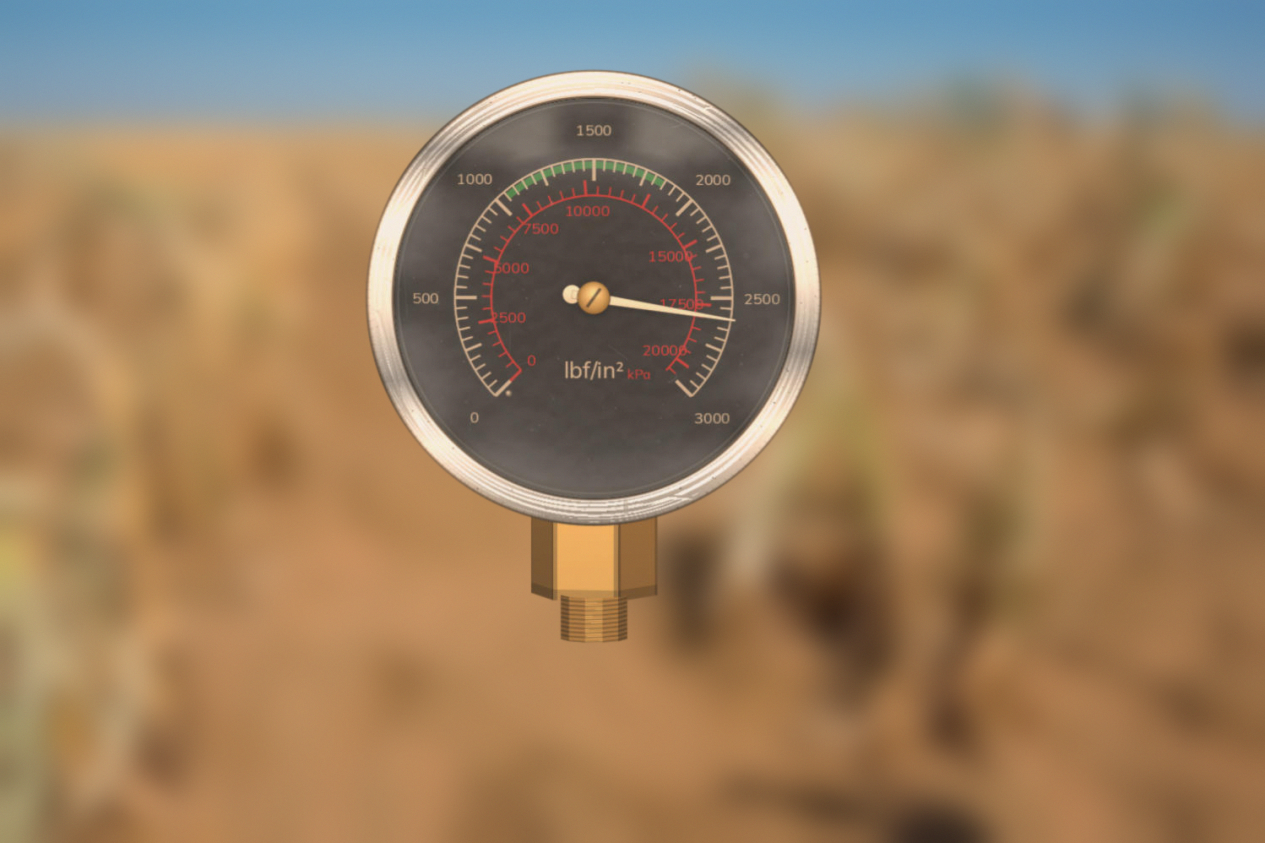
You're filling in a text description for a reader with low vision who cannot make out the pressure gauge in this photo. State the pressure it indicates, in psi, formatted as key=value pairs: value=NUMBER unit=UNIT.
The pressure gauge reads value=2600 unit=psi
